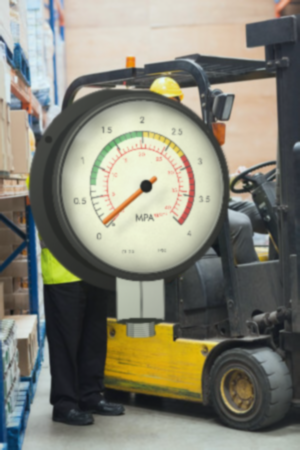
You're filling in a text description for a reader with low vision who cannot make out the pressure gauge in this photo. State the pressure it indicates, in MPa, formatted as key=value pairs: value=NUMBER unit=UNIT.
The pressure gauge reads value=0.1 unit=MPa
